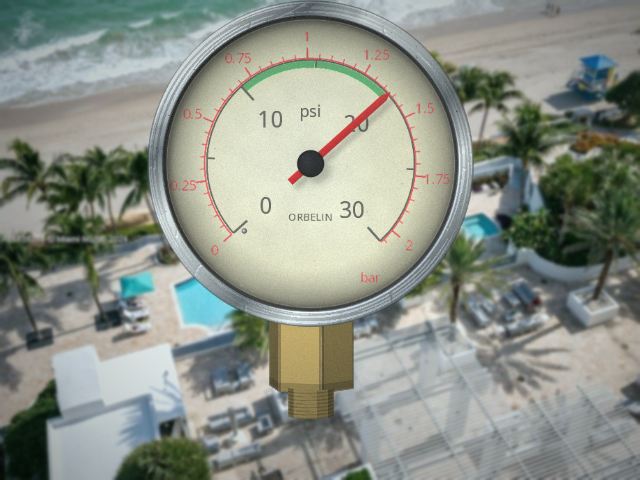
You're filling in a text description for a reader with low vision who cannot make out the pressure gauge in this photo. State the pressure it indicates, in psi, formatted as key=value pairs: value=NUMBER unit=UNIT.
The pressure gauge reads value=20 unit=psi
